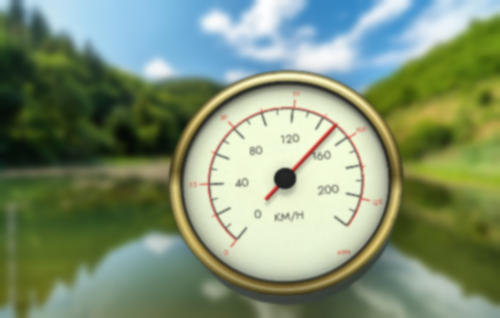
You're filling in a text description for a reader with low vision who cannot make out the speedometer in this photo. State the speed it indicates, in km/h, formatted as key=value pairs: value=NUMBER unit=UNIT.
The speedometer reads value=150 unit=km/h
